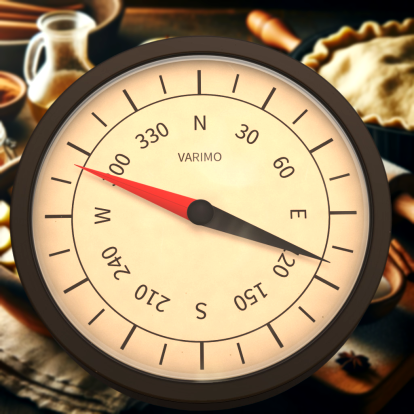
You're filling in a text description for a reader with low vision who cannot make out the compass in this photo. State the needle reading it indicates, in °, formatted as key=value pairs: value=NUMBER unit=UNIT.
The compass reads value=292.5 unit=°
